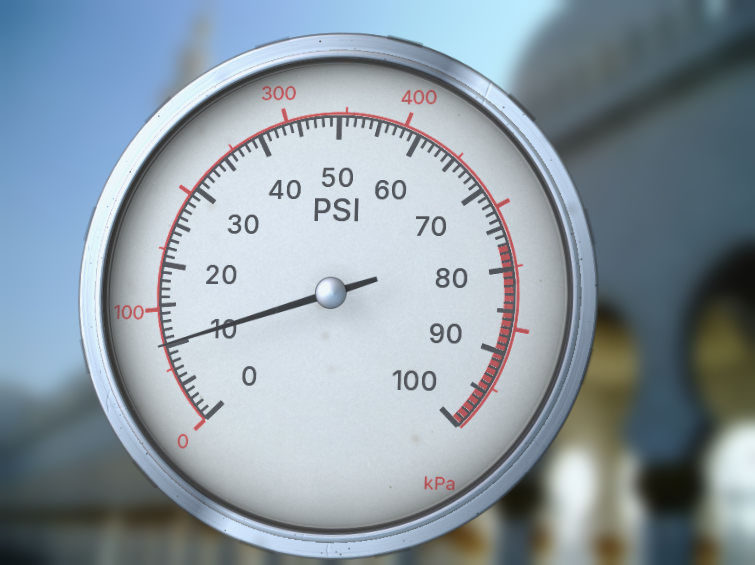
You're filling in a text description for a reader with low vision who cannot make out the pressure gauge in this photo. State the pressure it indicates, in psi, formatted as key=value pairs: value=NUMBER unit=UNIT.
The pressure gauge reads value=10 unit=psi
